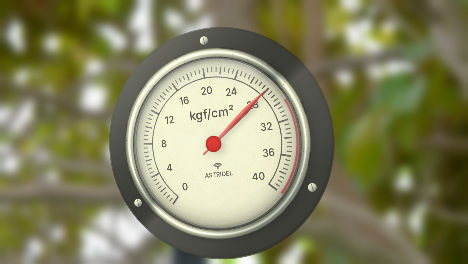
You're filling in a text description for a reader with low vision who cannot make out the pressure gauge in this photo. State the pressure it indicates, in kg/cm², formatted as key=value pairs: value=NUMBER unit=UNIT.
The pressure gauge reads value=28 unit=kg/cm²
